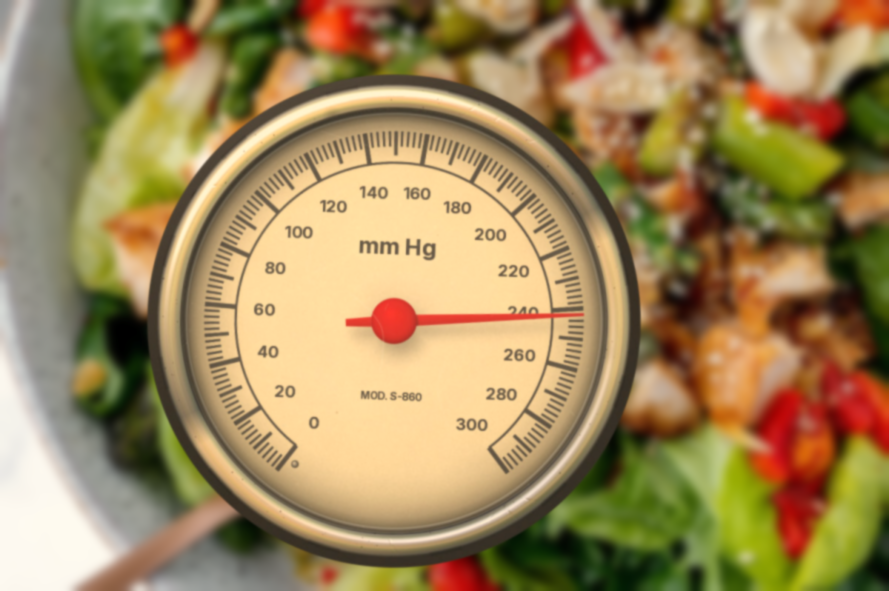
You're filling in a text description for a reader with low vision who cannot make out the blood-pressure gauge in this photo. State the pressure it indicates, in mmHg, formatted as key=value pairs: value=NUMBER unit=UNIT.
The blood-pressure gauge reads value=242 unit=mmHg
